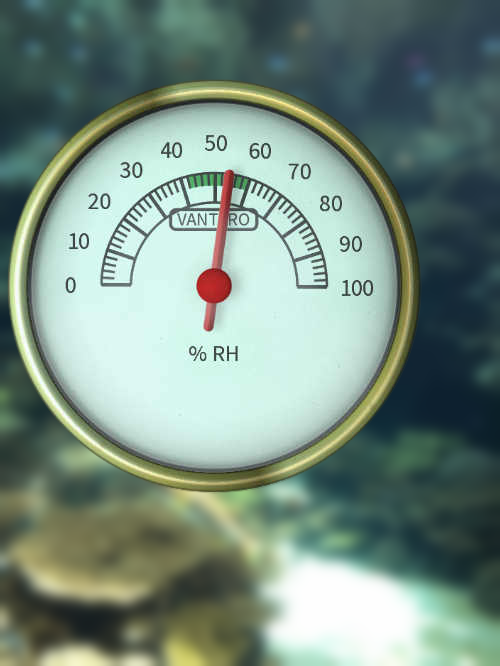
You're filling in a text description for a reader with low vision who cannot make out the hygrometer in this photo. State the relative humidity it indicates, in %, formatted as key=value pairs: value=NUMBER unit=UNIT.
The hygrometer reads value=54 unit=%
